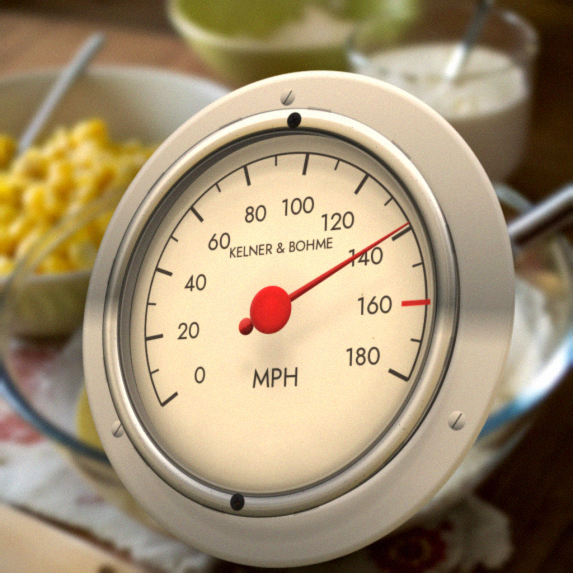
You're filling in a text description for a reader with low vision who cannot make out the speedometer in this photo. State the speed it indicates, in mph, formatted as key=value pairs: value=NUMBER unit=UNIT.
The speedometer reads value=140 unit=mph
